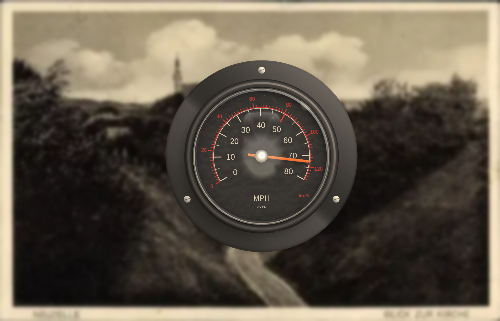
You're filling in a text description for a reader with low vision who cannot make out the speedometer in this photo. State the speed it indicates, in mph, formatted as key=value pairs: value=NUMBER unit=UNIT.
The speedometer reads value=72.5 unit=mph
